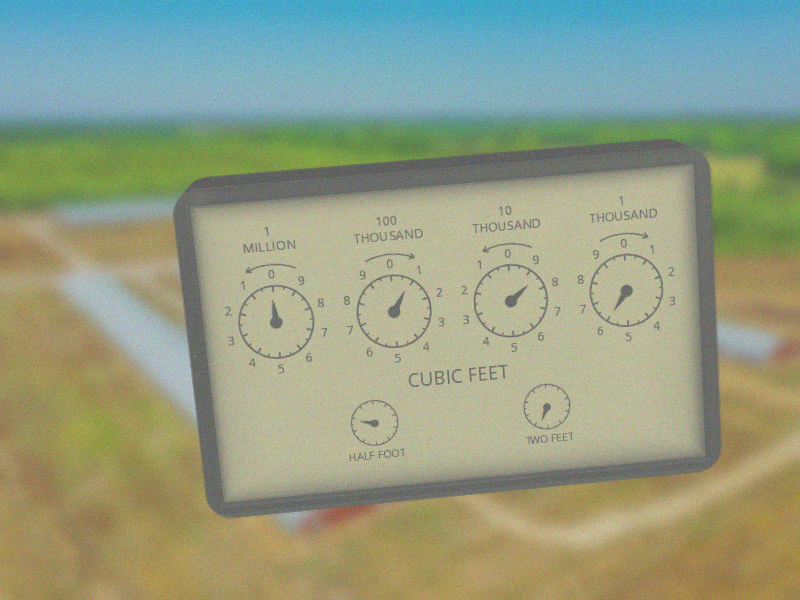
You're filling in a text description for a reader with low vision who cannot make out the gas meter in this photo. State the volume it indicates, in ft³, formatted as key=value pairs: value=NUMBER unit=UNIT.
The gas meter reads value=8600 unit=ft³
